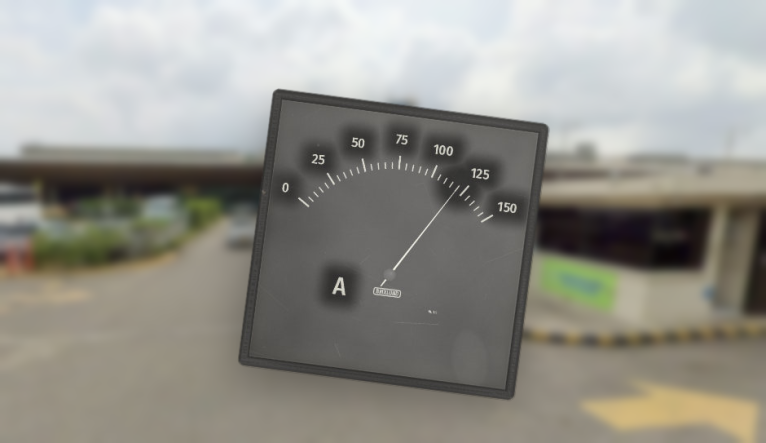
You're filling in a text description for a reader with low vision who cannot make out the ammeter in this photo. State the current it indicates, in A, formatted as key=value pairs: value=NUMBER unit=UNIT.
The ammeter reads value=120 unit=A
